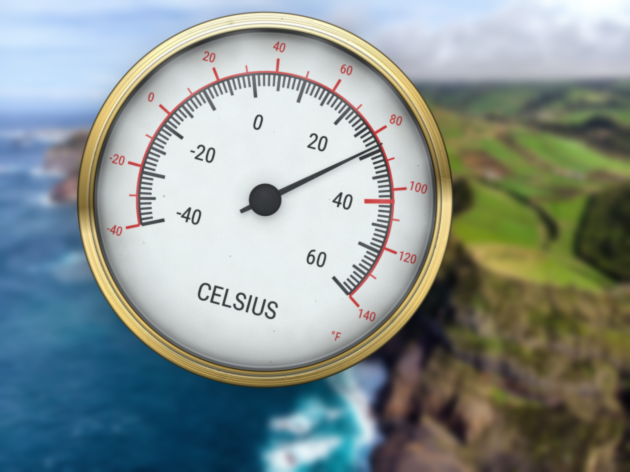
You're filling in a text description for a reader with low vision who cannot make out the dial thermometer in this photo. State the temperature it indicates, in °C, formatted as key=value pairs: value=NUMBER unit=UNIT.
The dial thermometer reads value=29 unit=°C
